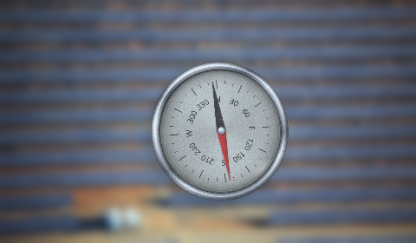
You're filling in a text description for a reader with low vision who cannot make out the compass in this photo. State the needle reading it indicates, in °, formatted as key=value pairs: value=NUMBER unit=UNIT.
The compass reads value=175 unit=°
